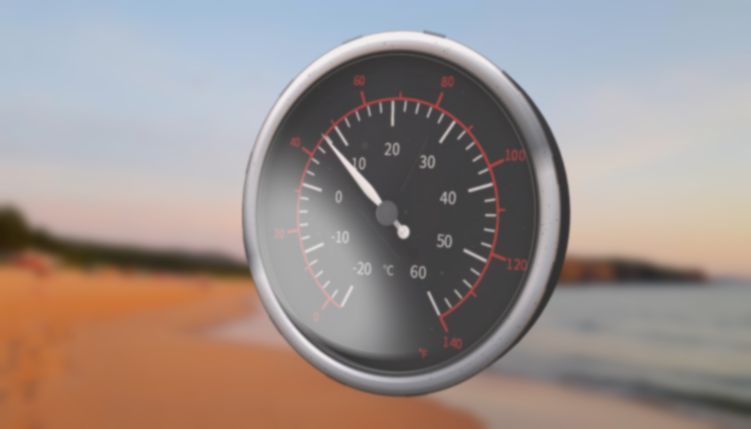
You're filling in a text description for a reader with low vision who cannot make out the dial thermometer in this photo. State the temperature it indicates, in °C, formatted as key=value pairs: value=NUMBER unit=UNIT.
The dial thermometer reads value=8 unit=°C
